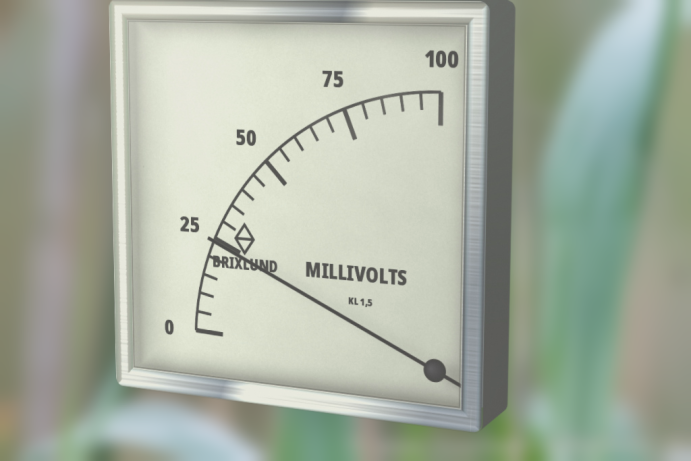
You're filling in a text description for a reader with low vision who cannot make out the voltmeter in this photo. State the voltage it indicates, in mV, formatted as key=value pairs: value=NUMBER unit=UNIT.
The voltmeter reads value=25 unit=mV
